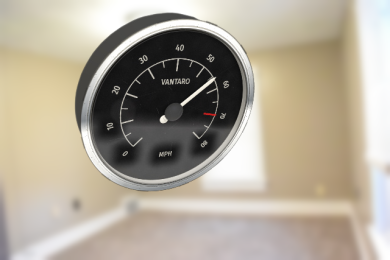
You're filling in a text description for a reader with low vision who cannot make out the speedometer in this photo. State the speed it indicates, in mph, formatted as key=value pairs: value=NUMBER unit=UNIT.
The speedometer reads value=55 unit=mph
